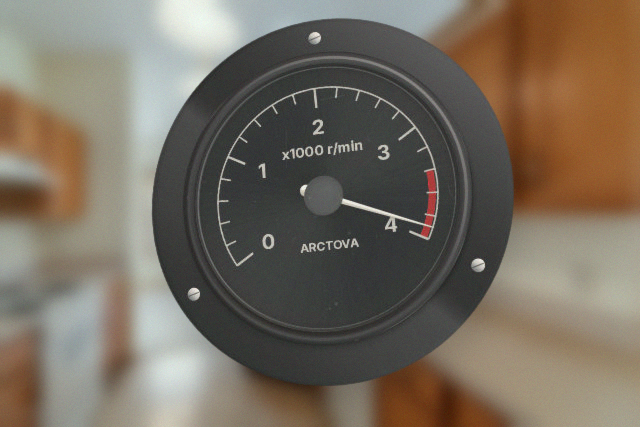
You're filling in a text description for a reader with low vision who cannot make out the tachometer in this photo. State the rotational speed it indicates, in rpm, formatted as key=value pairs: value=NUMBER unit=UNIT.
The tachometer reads value=3900 unit=rpm
